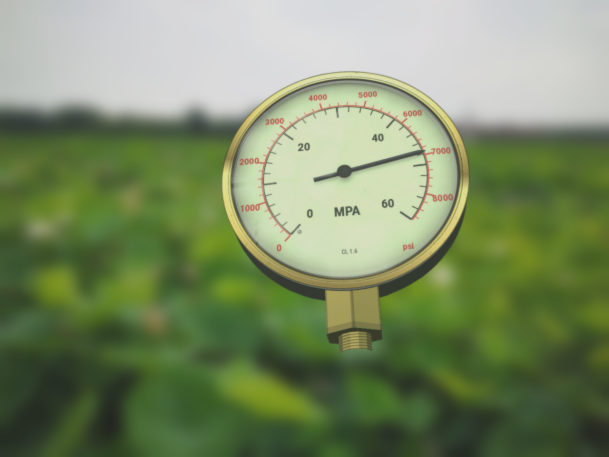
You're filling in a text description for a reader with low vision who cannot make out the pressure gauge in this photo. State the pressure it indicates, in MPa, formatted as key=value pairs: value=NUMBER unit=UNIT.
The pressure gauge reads value=48 unit=MPa
